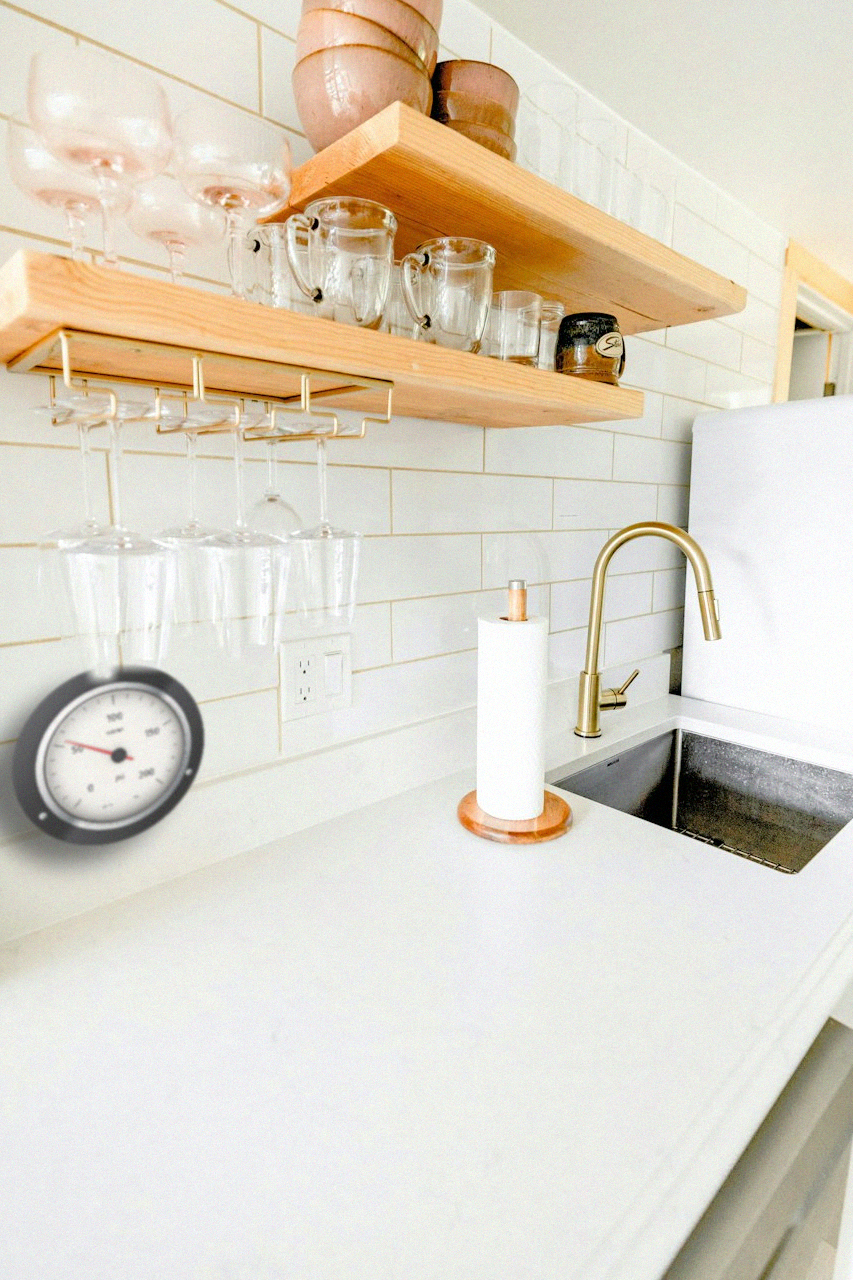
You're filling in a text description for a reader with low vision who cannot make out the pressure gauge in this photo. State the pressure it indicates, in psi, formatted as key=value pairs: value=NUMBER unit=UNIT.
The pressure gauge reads value=55 unit=psi
